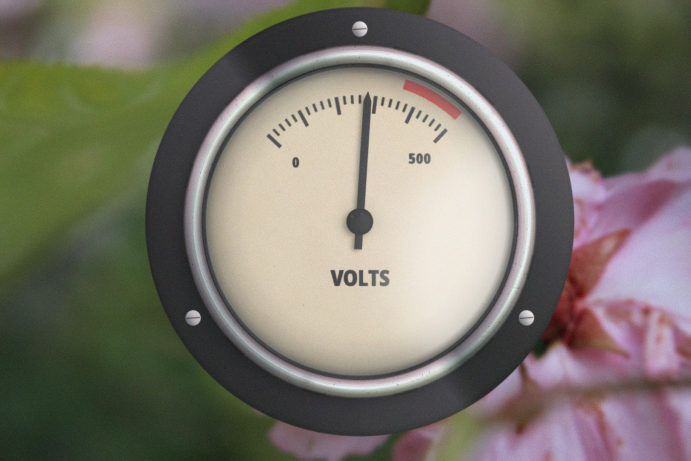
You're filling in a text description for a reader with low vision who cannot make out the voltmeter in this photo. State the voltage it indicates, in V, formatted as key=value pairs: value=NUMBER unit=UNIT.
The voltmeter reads value=280 unit=V
